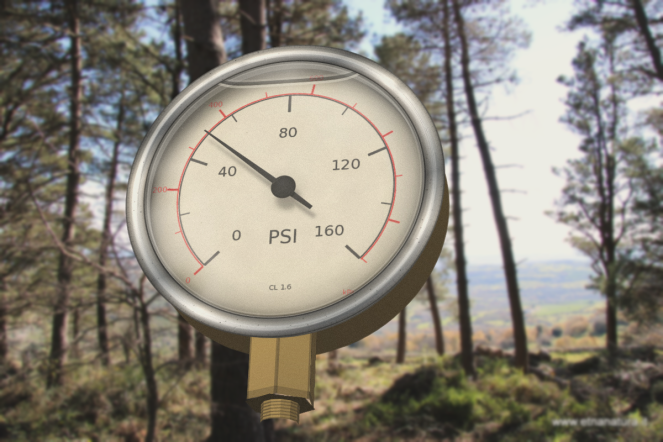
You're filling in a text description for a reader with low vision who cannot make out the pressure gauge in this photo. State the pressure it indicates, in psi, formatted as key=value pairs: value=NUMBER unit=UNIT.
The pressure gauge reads value=50 unit=psi
